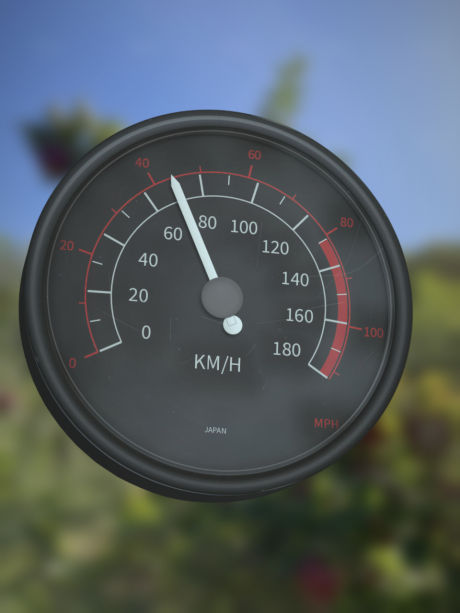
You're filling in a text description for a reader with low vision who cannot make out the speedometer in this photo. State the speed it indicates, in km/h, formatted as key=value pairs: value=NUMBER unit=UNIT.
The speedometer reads value=70 unit=km/h
